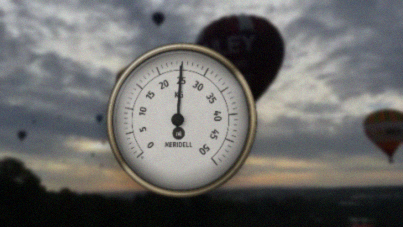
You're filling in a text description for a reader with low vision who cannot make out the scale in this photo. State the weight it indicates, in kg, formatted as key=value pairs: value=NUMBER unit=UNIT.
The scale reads value=25 unit=kg
